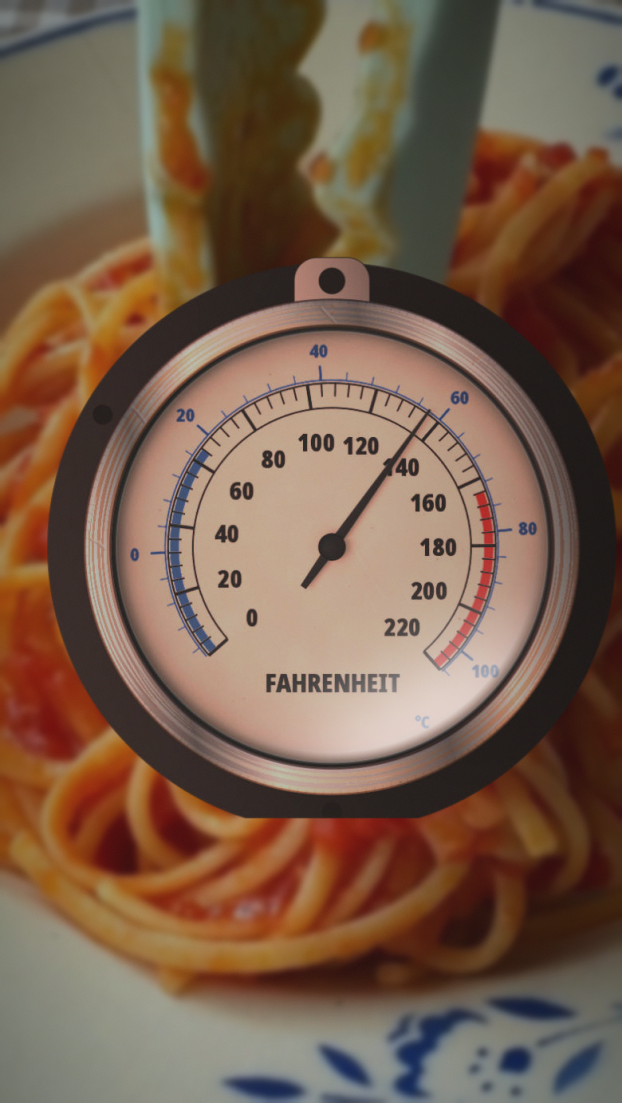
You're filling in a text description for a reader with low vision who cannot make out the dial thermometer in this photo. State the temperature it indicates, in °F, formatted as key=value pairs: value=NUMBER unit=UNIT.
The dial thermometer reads value=136 unit=°F
